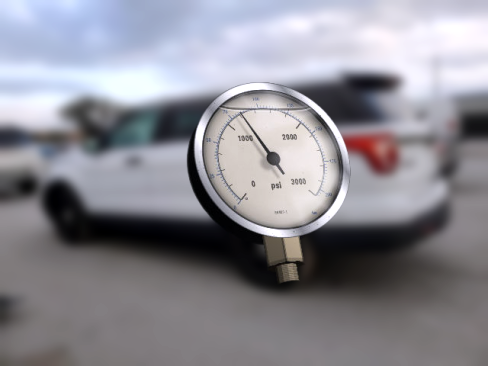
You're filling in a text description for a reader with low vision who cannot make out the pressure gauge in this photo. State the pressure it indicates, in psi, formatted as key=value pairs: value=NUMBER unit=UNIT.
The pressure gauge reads value=1200 unit=psi
